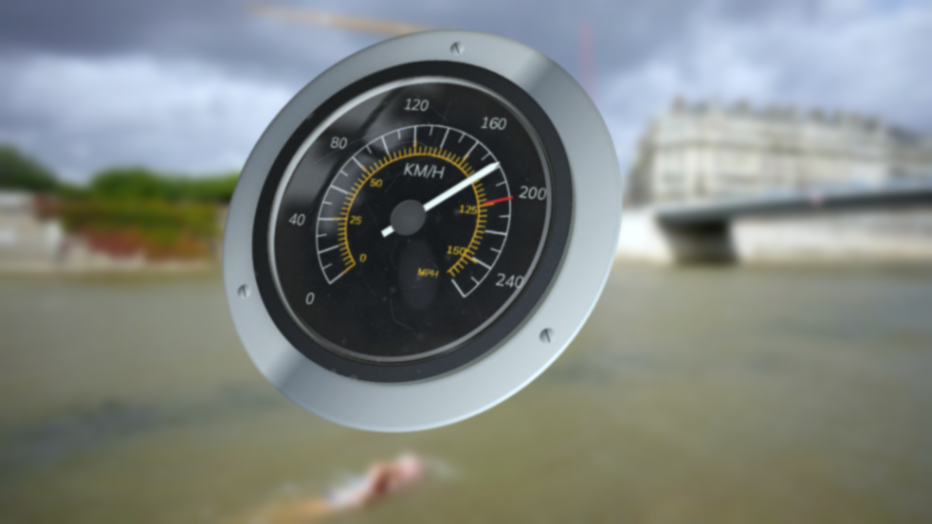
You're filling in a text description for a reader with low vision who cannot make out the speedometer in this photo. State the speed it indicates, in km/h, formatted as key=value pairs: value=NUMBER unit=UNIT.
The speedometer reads value=180 unit=km/h
